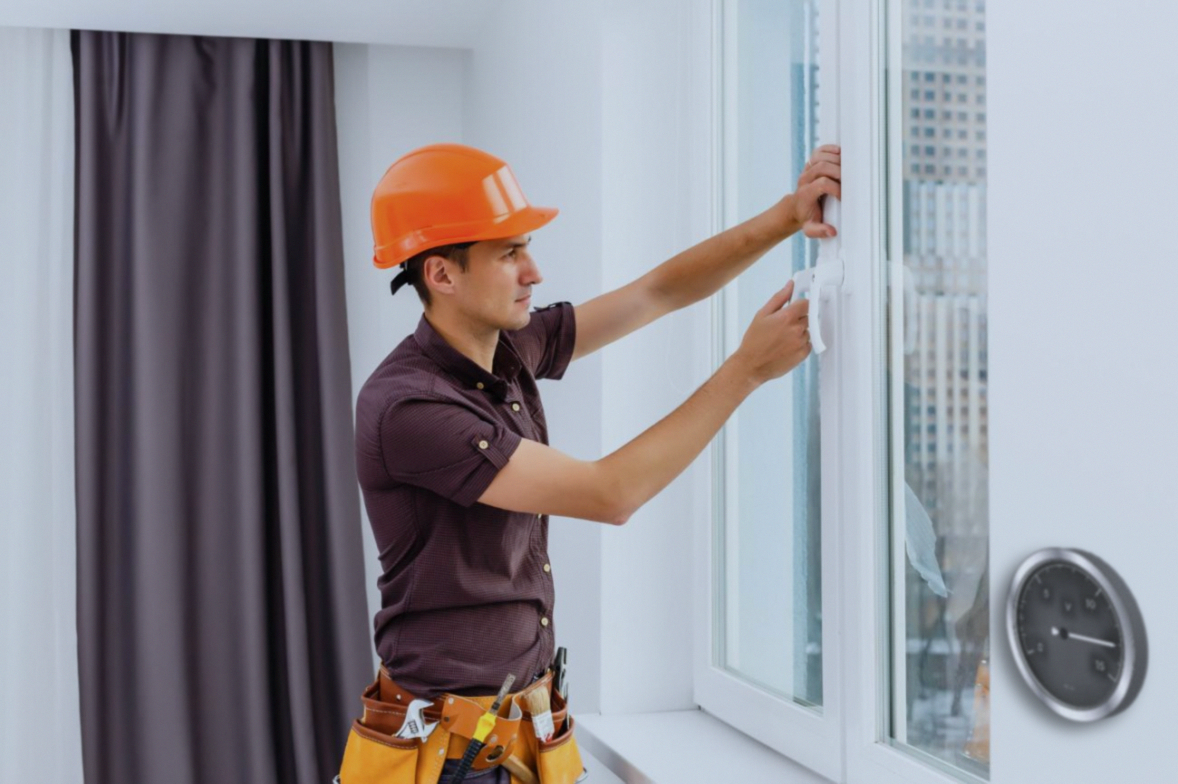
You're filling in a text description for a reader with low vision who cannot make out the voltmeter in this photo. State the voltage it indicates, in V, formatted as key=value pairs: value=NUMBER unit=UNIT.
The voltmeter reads value=13 unit=V
